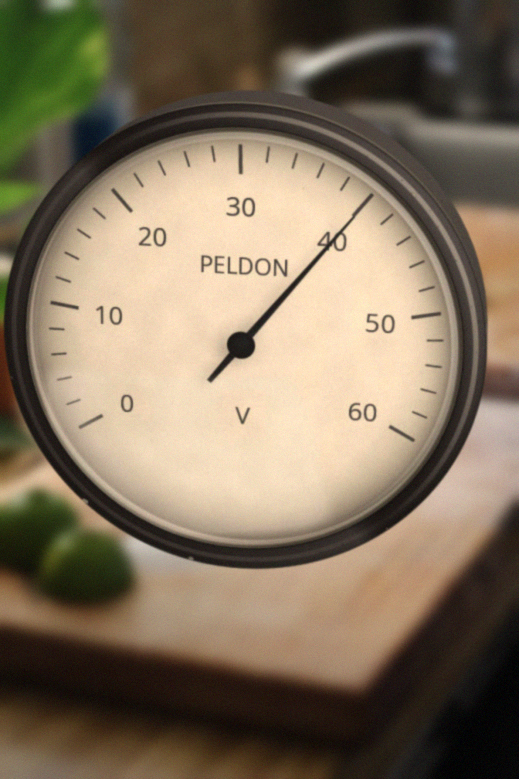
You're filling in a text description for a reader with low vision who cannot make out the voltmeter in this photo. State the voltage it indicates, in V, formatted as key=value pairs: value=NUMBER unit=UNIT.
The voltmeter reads value=40 unit=V
